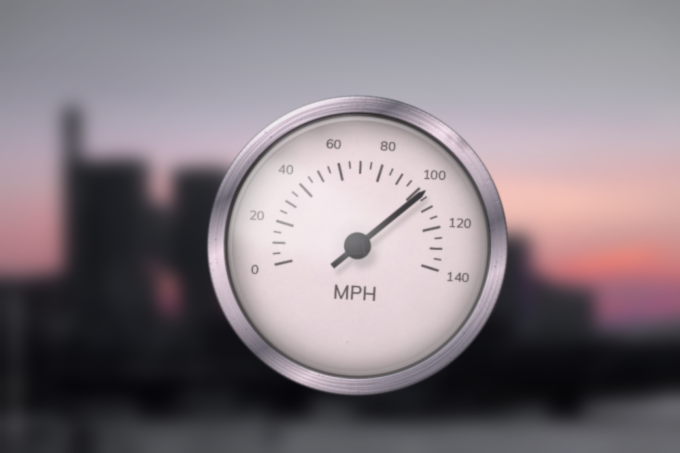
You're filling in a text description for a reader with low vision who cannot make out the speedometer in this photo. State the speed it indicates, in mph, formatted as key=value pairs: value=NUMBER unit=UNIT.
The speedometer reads value=102.5 unit=mph
